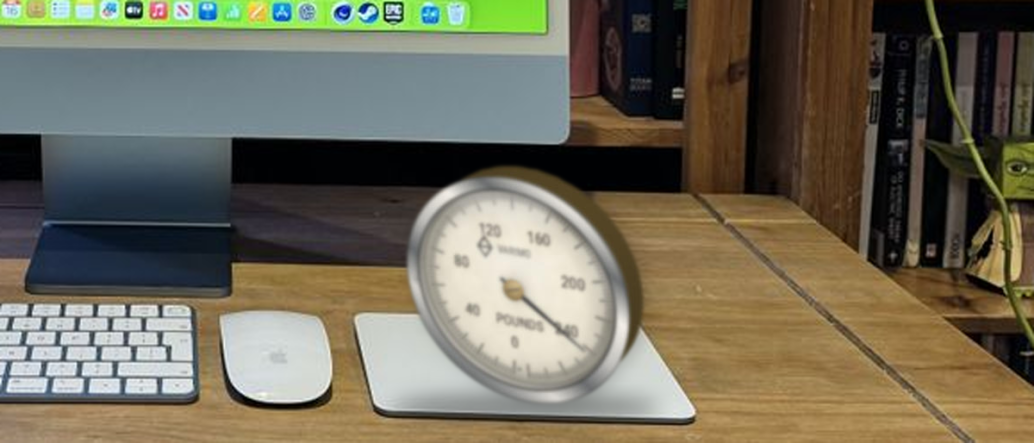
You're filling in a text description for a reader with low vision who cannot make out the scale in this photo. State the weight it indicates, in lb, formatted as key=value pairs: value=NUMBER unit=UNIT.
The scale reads value=240 unit=lb
